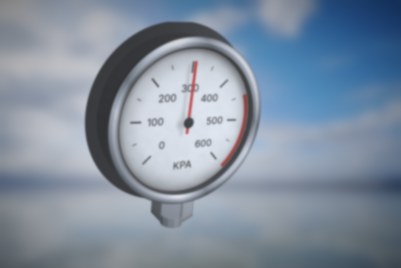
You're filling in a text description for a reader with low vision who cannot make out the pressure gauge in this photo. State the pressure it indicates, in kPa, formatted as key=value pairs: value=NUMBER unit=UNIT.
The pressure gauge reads value=300 unit=kPa
